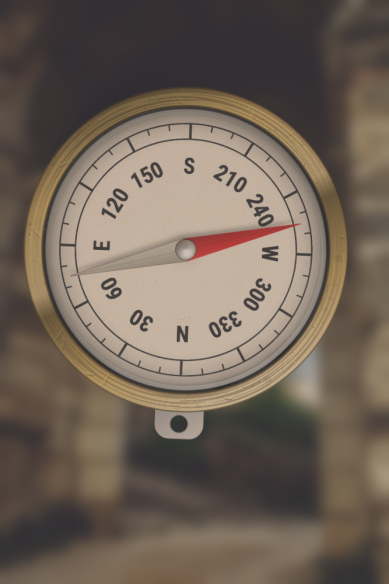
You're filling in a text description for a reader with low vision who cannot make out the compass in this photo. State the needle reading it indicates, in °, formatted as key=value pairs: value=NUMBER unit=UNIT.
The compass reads value=255 unit=°
